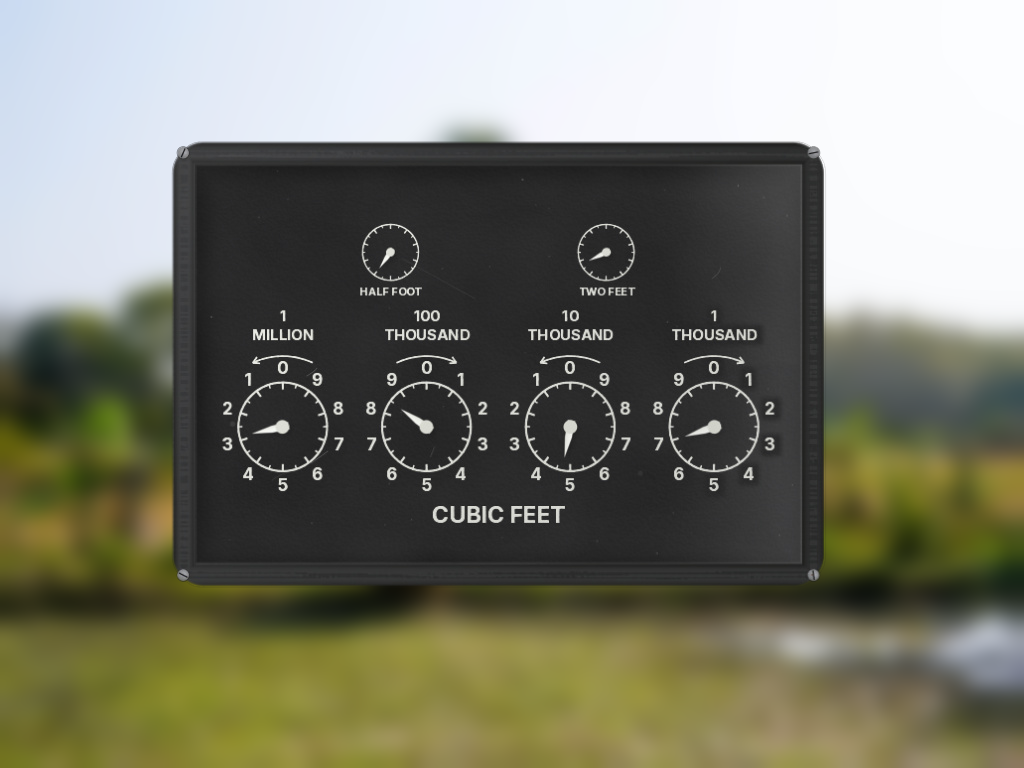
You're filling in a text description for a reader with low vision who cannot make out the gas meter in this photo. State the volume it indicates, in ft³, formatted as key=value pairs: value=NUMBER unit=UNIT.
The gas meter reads value=284700 unit=ft³
